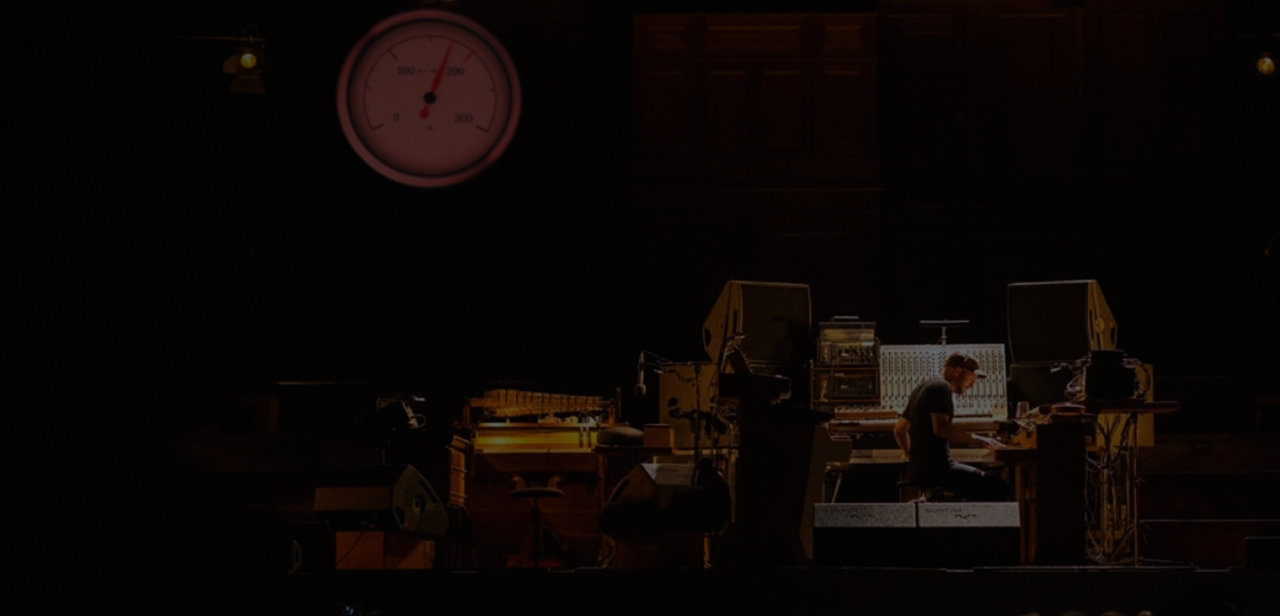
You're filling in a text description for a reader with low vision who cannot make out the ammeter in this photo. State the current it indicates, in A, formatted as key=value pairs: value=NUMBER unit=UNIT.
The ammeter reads value=175 unit=A
